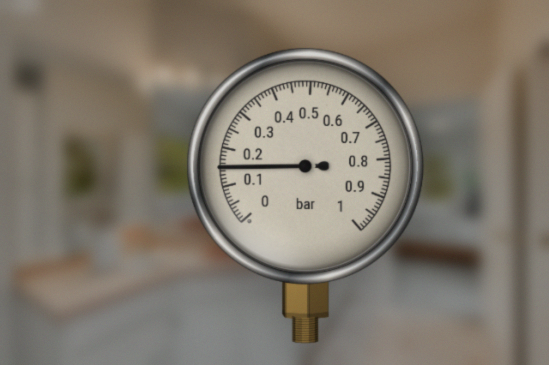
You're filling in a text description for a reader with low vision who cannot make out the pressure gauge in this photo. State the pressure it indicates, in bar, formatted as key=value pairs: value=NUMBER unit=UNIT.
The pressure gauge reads value=0.15 unit=bar
